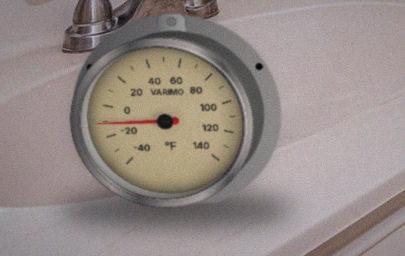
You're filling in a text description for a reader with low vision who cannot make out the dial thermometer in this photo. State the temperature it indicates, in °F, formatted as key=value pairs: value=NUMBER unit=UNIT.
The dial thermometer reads value=-10 unit=°F
